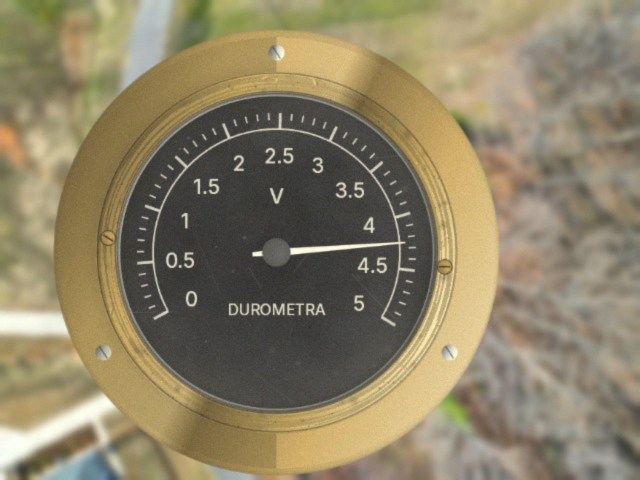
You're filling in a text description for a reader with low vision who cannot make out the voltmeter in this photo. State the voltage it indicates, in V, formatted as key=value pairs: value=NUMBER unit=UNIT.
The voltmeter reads value=4.25 unit=V
